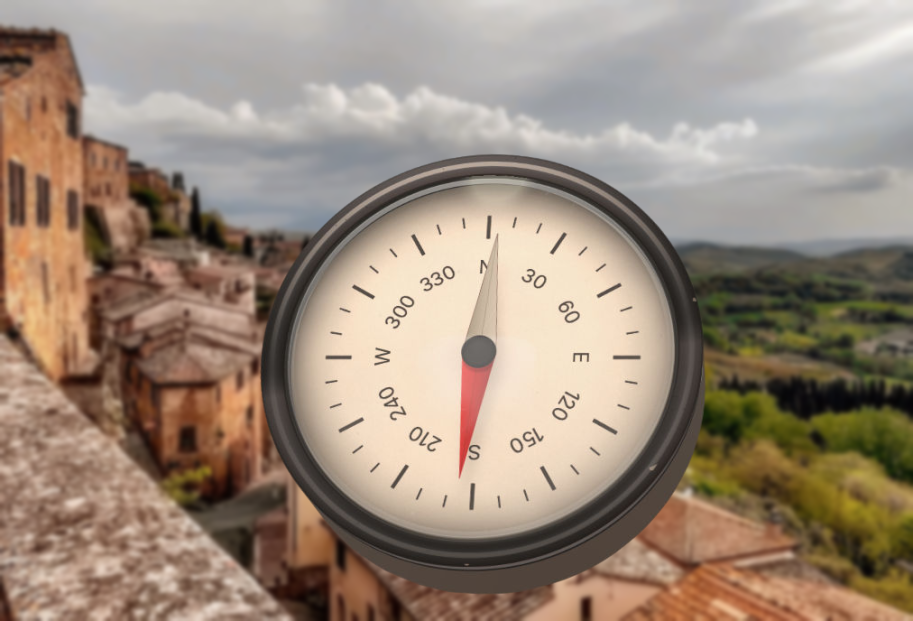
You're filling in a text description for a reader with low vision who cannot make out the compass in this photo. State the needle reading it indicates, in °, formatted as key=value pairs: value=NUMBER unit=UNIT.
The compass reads value=185 unit=°
